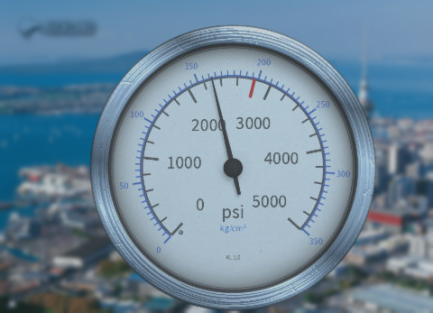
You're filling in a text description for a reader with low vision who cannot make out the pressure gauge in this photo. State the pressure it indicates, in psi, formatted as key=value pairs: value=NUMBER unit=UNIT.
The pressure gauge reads value=2300 unit=psi
